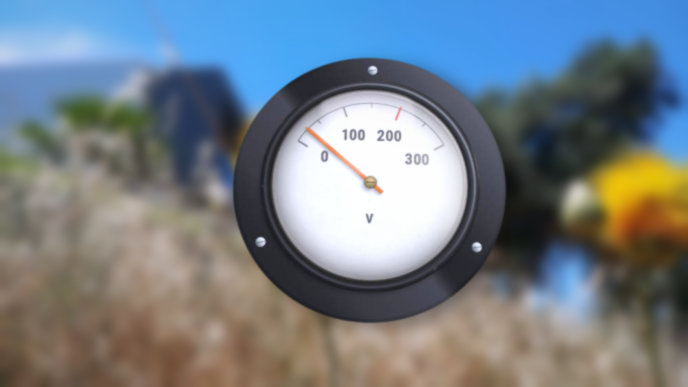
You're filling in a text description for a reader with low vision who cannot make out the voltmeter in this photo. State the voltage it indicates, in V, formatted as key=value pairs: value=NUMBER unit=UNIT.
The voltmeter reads value=25 unit=V
